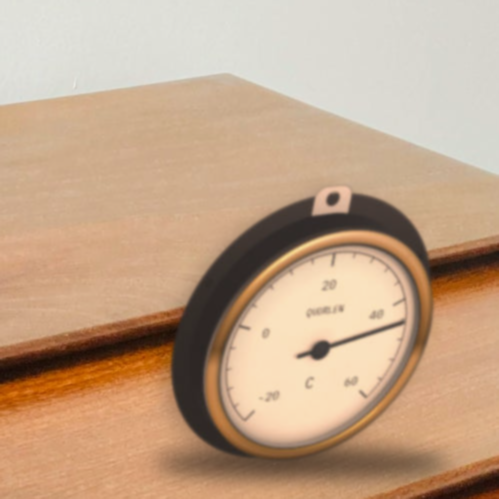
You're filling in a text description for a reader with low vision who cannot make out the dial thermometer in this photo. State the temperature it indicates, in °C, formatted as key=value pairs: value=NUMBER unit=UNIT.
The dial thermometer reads value=44 unit=°C
